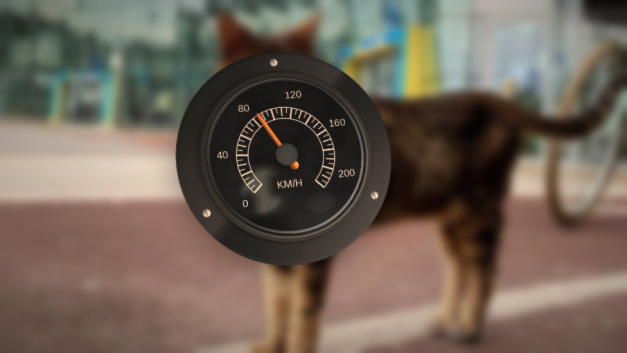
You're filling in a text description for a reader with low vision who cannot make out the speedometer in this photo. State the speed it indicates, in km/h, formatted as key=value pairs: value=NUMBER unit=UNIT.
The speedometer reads value=85 unit=km/h
